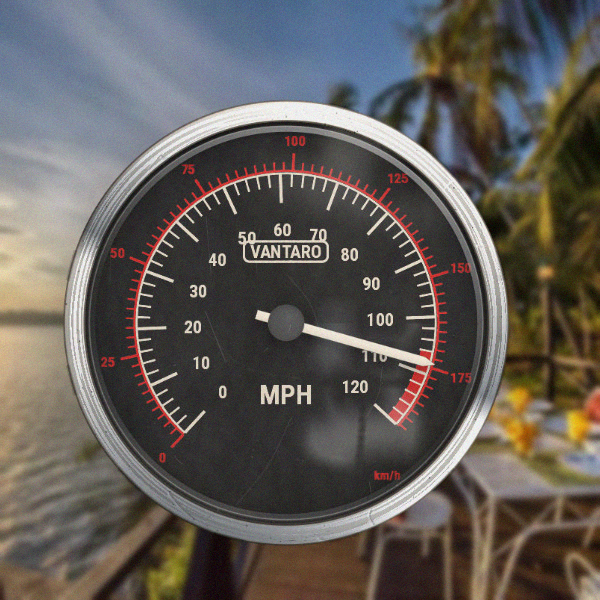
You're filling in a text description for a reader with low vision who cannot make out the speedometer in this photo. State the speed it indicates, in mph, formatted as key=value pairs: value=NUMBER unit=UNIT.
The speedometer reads value=108 unit=mph
